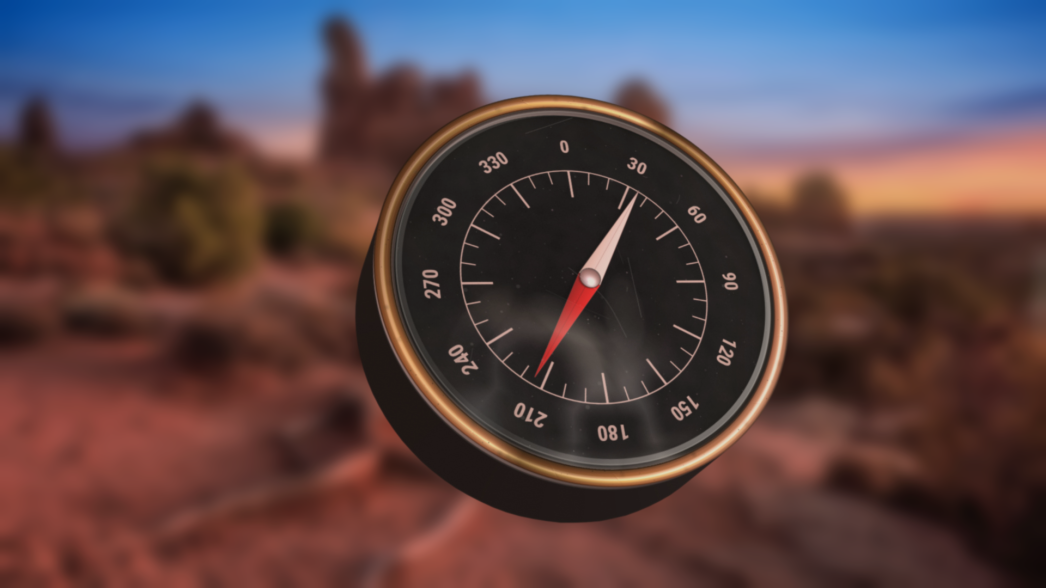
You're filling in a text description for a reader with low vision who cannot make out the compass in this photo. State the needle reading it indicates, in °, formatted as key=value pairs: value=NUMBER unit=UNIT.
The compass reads value=215 unit=°
